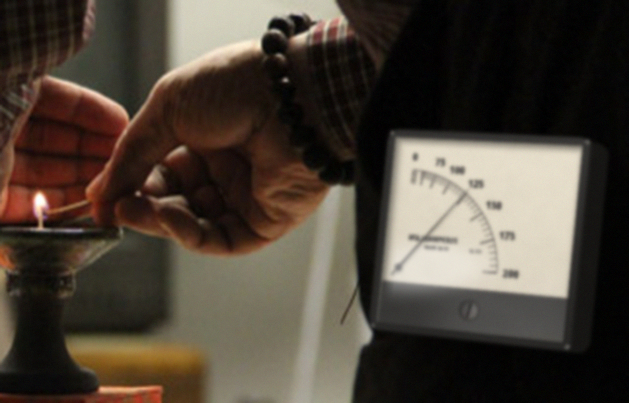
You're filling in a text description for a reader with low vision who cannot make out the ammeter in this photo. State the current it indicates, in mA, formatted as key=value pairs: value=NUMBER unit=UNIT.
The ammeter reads value=125 unit=mA
